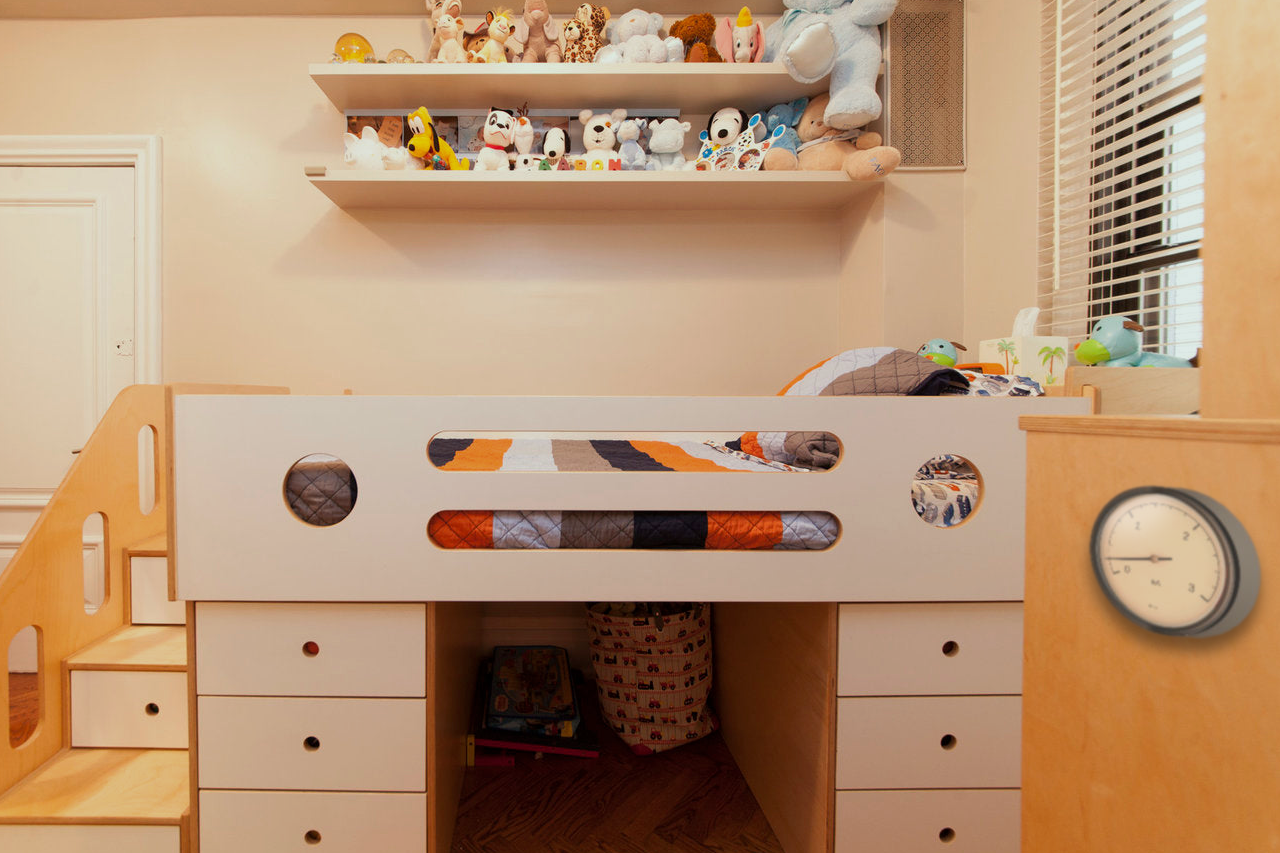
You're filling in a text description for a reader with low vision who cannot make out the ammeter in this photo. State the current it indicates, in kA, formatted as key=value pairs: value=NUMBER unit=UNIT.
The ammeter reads value=0.2 unit=kA
